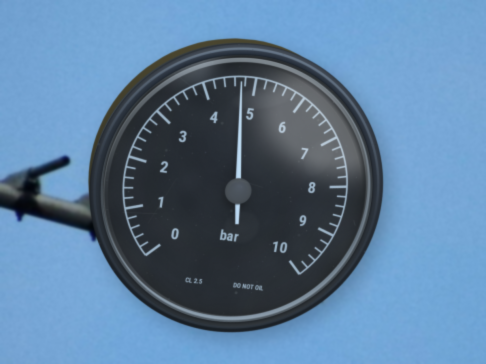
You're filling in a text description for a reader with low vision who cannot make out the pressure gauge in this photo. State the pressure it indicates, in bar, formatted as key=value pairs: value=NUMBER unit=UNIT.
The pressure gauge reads value=4.7 unit=bar
